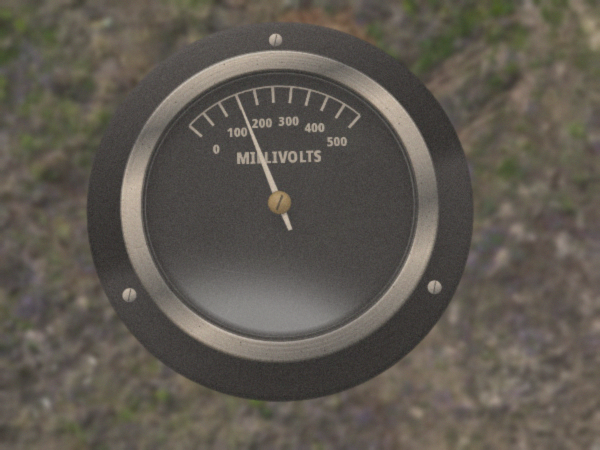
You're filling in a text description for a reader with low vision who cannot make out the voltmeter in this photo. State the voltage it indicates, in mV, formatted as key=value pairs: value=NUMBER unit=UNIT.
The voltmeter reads value=150 unit=mV
